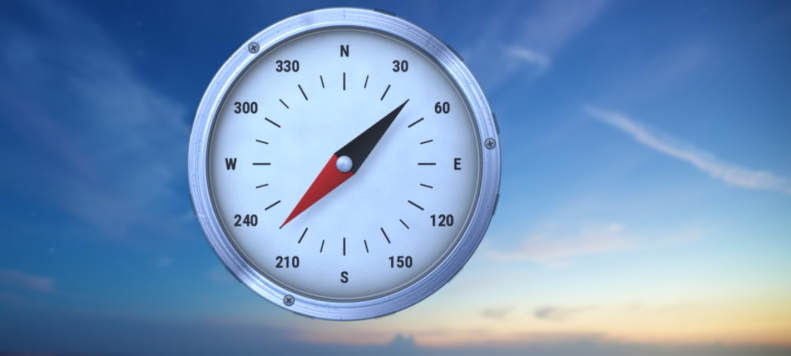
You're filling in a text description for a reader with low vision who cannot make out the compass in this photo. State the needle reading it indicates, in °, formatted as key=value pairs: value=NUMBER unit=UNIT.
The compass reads value=225 unit=°
